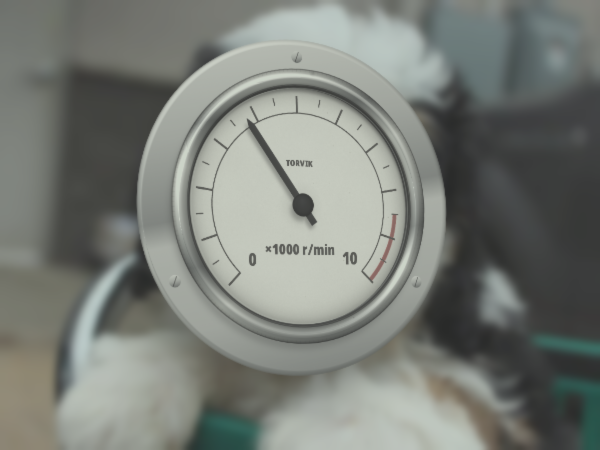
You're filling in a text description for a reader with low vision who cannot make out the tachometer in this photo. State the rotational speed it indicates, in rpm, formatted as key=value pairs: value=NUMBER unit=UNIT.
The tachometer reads value=3750 unit=rpm
